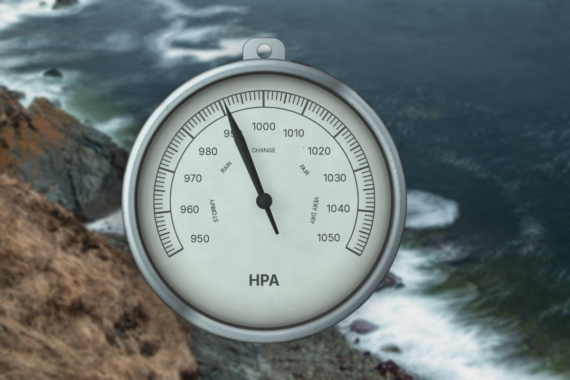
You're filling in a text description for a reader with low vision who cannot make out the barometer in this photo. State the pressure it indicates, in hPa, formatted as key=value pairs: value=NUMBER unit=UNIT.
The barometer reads value=991 unit=hPa
